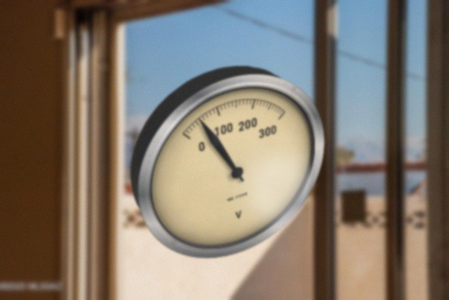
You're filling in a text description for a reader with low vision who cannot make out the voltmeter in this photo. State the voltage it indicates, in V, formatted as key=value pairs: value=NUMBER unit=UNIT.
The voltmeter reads value=50 unit=V
